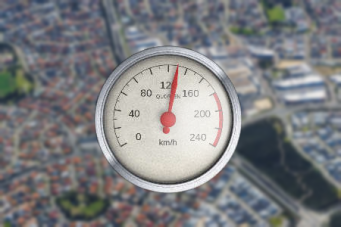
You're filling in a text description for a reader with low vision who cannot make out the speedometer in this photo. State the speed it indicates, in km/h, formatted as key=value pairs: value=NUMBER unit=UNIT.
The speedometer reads value=130 unit=km/h
